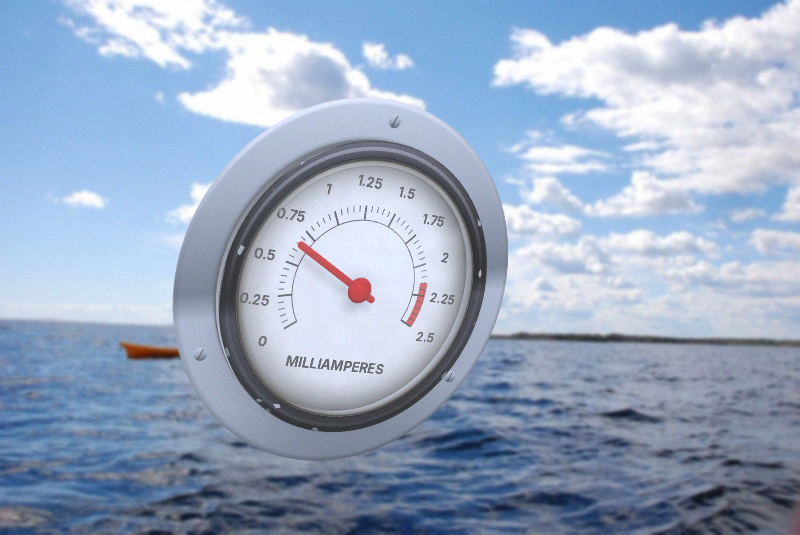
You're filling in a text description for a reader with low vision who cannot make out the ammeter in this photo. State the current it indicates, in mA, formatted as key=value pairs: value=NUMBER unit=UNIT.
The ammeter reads value=0.65 unit=mA
